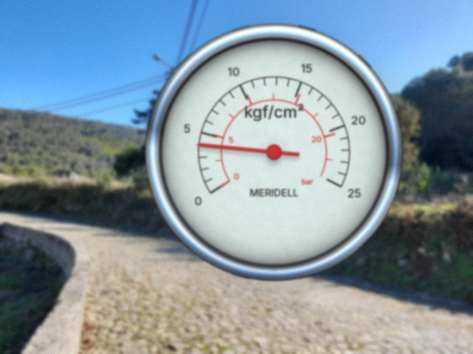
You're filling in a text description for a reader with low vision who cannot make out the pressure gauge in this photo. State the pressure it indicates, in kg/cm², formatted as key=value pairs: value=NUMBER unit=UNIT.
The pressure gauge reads value=4 unit=kg/cm²
